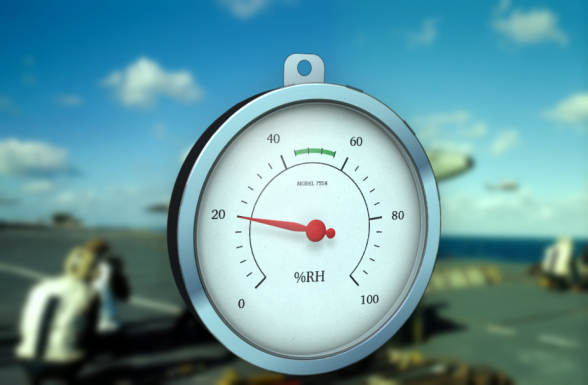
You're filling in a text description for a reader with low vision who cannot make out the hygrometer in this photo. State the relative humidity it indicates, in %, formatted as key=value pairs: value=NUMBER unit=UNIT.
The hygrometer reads value=20 unit=%
